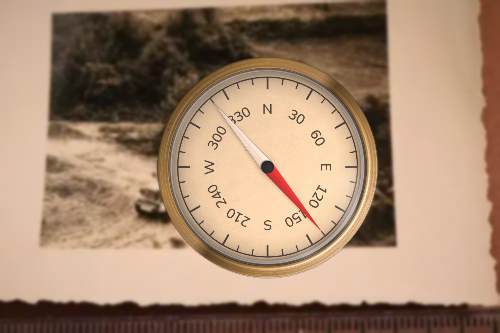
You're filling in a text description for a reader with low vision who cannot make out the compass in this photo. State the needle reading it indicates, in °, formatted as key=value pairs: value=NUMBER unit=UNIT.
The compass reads value=140 unit=°
